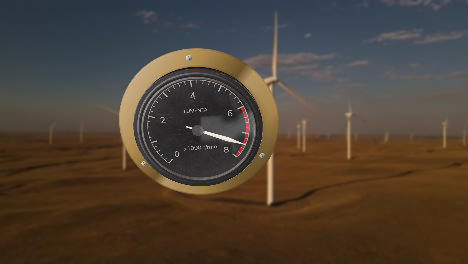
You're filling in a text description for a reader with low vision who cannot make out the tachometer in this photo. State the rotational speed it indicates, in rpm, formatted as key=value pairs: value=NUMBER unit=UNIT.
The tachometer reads value=7400 unit=rpm
